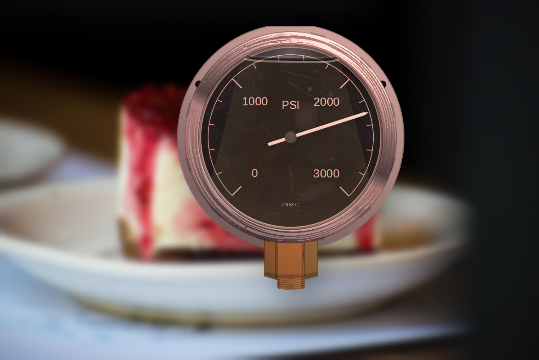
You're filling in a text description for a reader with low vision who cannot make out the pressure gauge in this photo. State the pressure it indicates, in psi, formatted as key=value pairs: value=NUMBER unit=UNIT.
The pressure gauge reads value=2300 unit=psi
